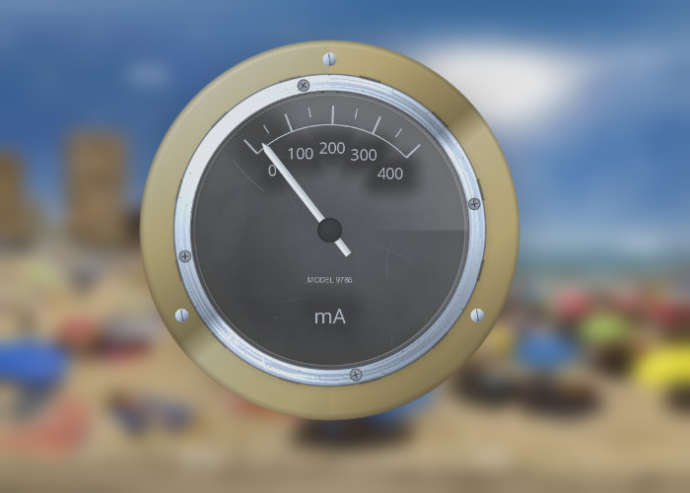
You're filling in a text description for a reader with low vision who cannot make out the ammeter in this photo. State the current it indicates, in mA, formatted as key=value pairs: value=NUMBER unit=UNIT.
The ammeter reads value=25 unit=mA
